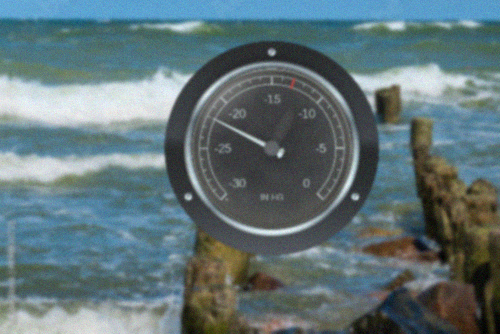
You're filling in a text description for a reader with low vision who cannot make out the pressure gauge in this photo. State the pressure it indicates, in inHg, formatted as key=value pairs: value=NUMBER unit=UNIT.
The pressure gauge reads value=-22 unit=inHg
